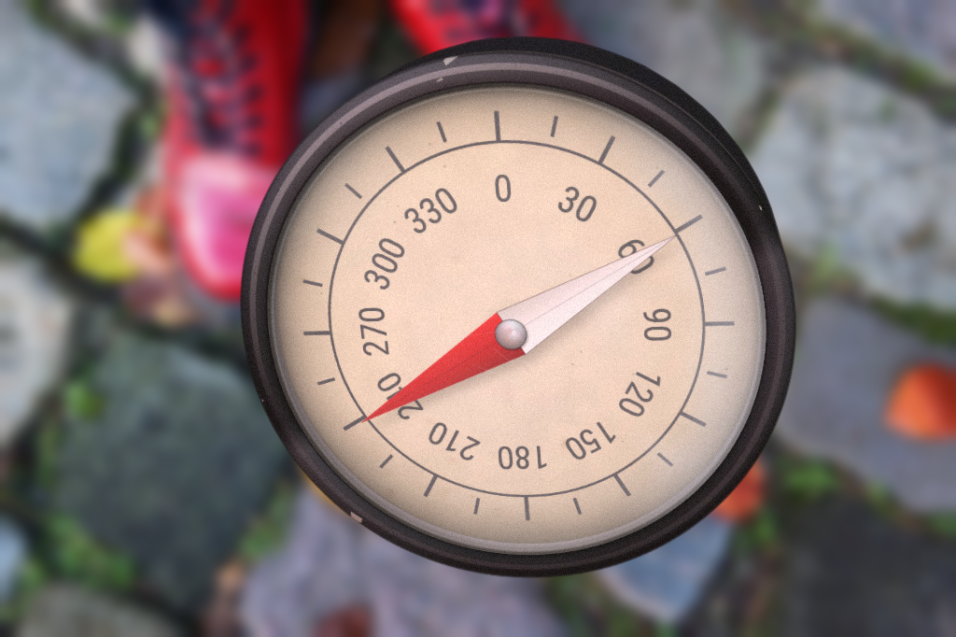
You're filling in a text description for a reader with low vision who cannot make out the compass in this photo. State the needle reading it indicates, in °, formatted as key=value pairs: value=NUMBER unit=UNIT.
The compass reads value=240 unit=°
